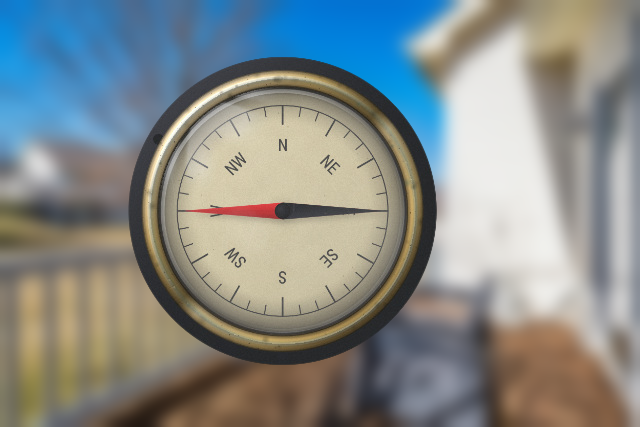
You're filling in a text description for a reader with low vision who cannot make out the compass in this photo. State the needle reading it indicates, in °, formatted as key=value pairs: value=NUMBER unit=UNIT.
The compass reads value=270 unit=°
